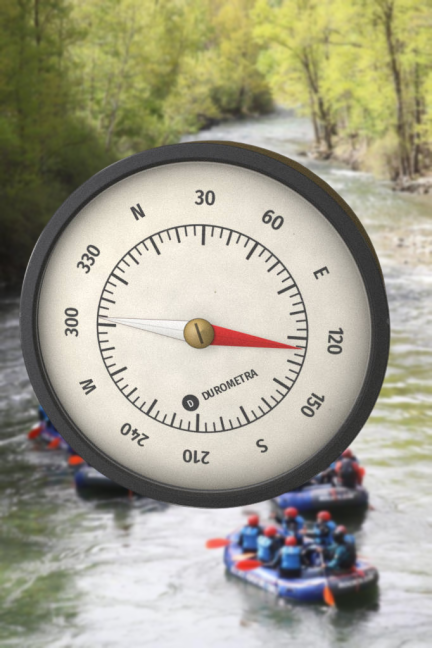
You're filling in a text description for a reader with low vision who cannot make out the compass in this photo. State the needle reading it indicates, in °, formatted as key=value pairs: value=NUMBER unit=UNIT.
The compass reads value=125 unit=°
